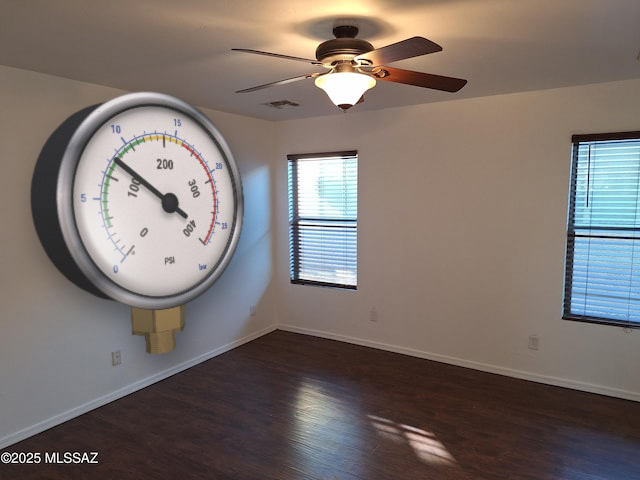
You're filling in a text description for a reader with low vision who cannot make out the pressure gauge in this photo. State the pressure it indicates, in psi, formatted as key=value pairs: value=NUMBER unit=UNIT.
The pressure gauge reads value=120 unit=psi
